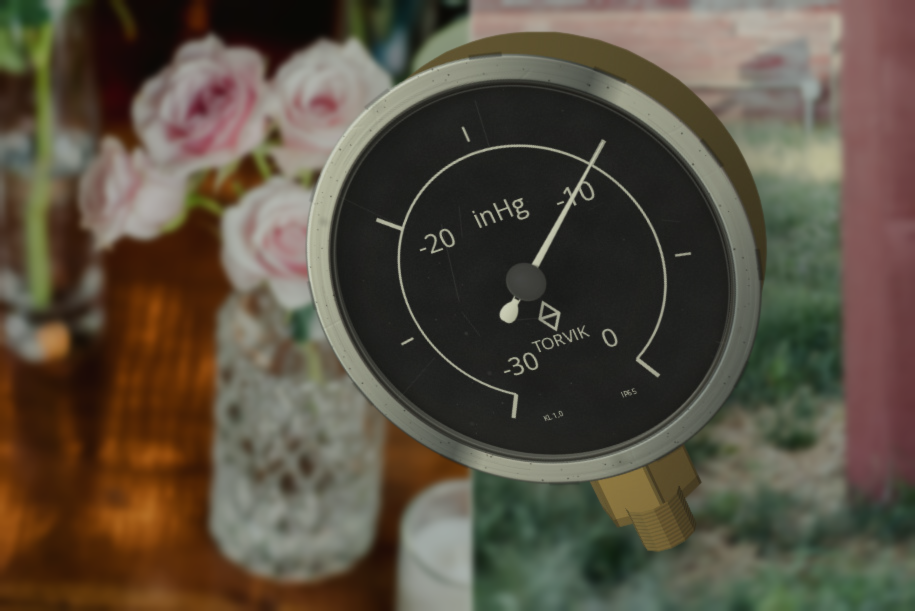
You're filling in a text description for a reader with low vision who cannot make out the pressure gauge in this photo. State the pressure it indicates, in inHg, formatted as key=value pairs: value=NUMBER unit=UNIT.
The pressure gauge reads value=-10 unit=inHg
